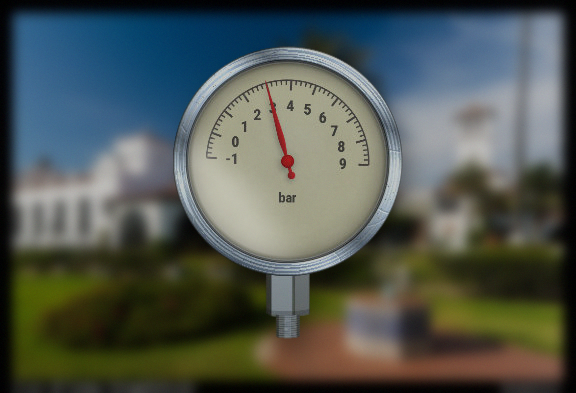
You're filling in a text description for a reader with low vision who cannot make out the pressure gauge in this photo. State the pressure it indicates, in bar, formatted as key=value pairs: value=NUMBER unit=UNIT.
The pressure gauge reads value=3 unit=bar
